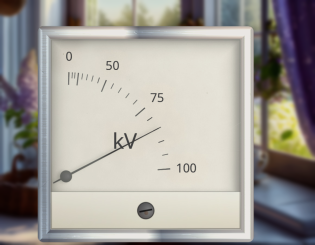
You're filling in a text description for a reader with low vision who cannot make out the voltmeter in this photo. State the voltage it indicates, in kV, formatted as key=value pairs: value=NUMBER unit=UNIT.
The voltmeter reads value=85 unit=kV
